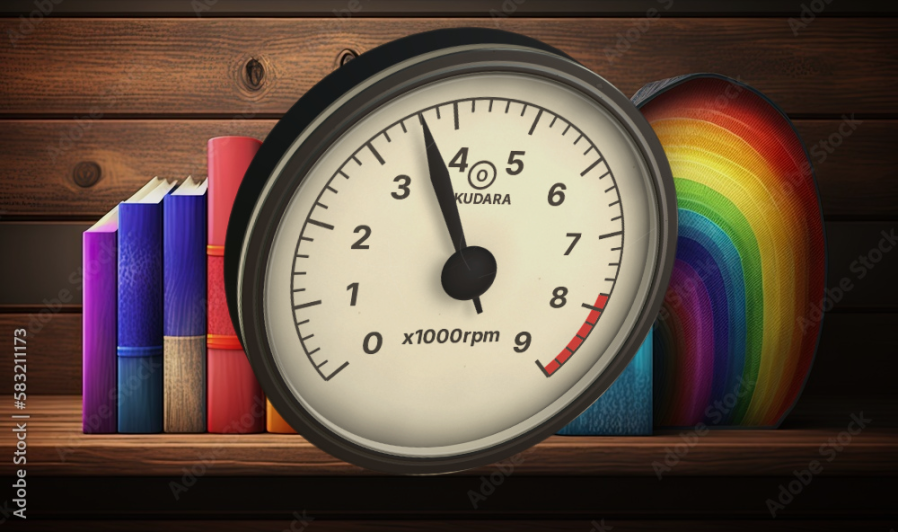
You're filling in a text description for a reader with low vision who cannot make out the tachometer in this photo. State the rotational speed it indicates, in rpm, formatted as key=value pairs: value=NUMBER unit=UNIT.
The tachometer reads value=3600 unit=rpm
